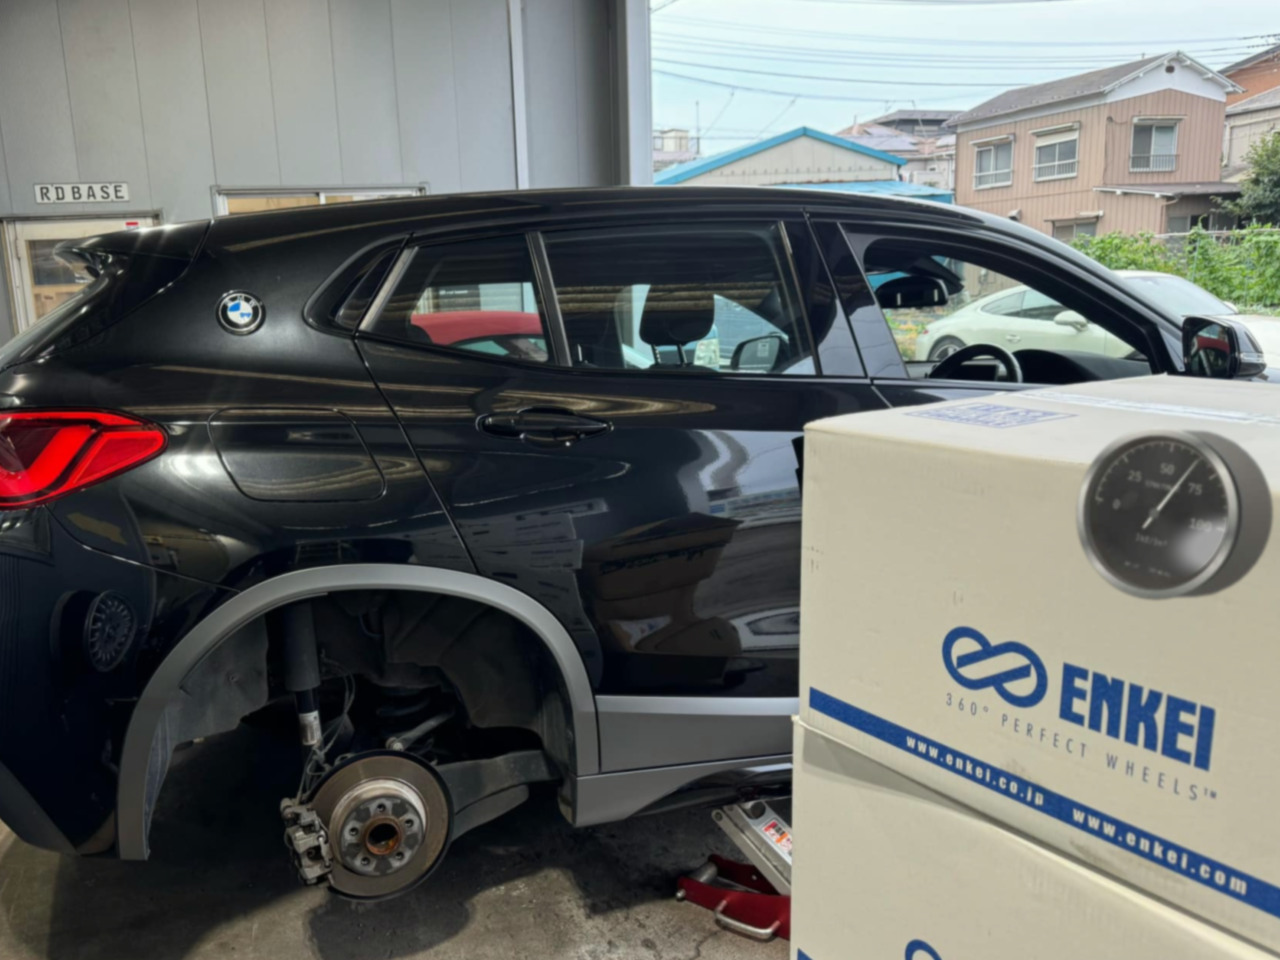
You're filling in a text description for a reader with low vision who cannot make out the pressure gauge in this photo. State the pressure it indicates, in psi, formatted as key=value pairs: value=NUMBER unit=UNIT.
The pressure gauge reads value=65 unit=psi
